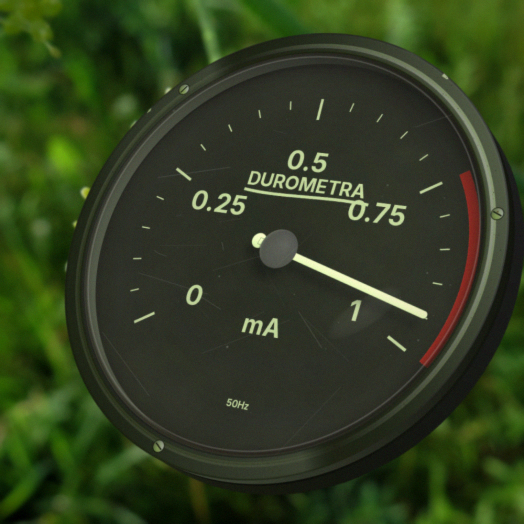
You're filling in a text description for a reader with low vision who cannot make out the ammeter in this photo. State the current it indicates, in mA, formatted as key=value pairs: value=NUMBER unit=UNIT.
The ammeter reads value=0.95 unit=mA
